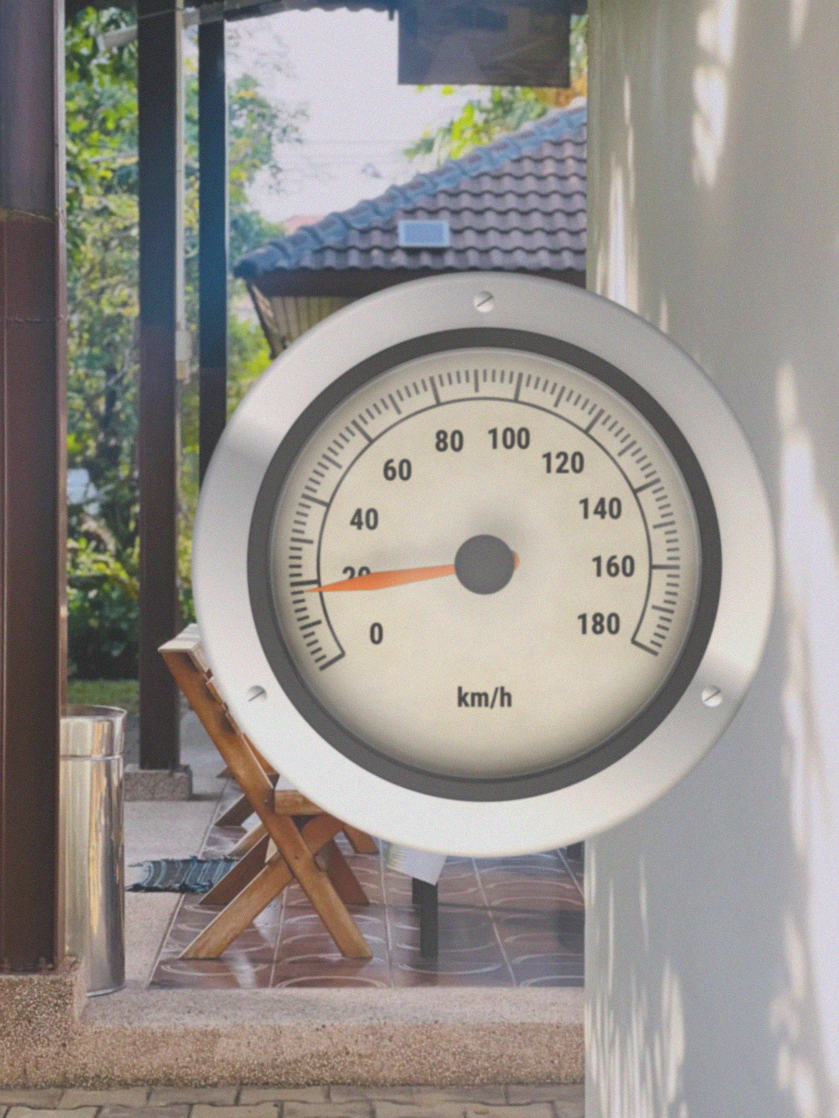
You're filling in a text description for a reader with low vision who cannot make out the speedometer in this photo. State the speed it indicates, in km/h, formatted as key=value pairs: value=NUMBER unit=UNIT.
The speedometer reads value=18 unit=km/h
